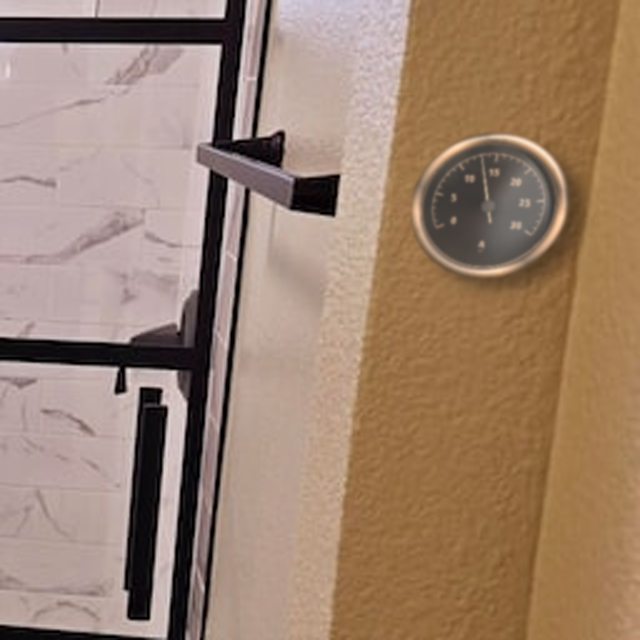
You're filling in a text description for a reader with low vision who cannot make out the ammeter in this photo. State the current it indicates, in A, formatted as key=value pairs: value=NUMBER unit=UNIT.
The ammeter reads value=13 unit=A
